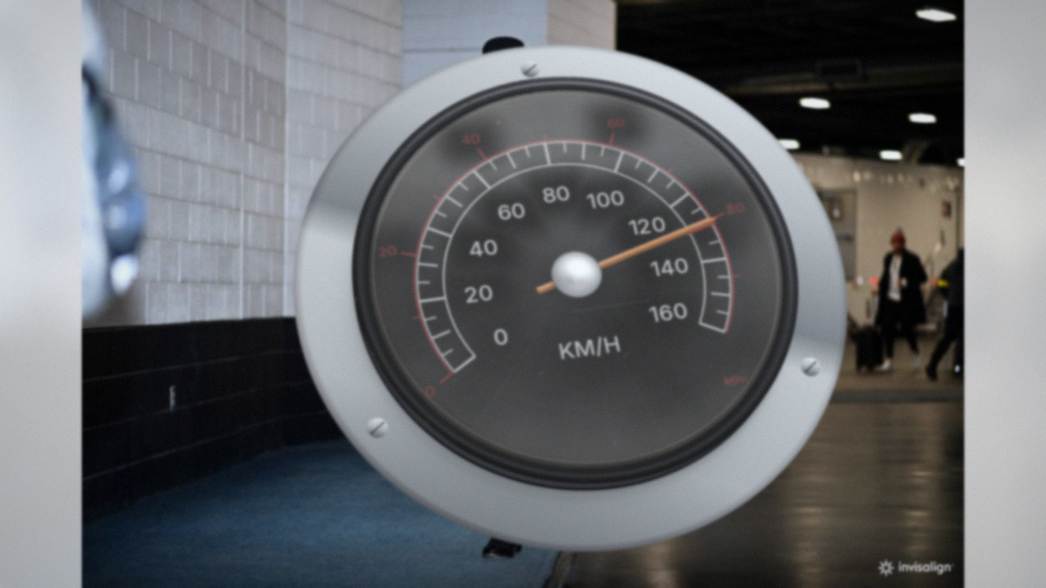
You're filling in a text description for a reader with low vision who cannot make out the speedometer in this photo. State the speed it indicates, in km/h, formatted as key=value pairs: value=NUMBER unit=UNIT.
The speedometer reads value=130 unit=km/h
